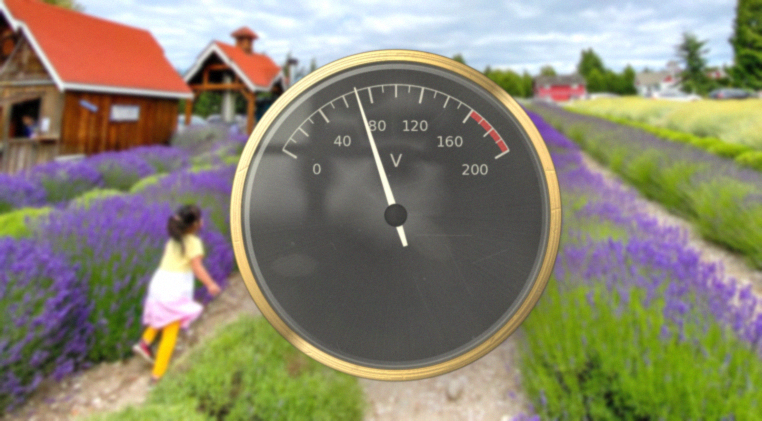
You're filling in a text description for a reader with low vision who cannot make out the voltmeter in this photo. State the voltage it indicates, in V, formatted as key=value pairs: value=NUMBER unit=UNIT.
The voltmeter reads value=70 unit=V
